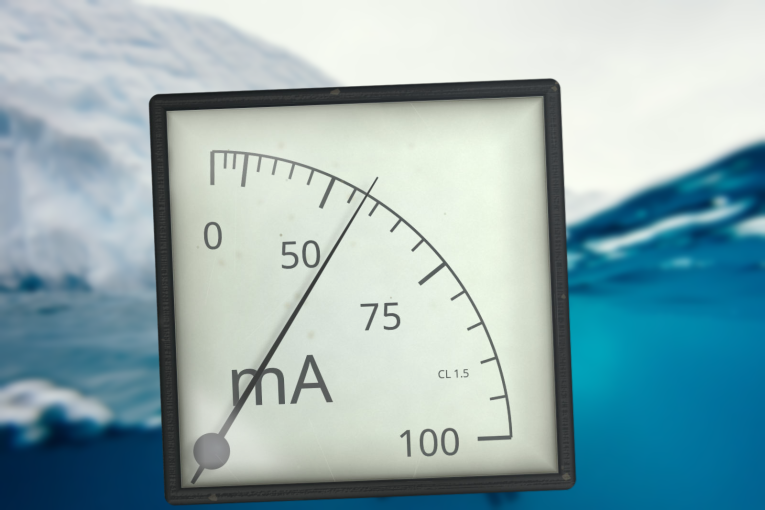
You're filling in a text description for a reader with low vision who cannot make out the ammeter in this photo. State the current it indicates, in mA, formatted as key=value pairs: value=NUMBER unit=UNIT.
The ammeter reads value=57.5 unit=mA
